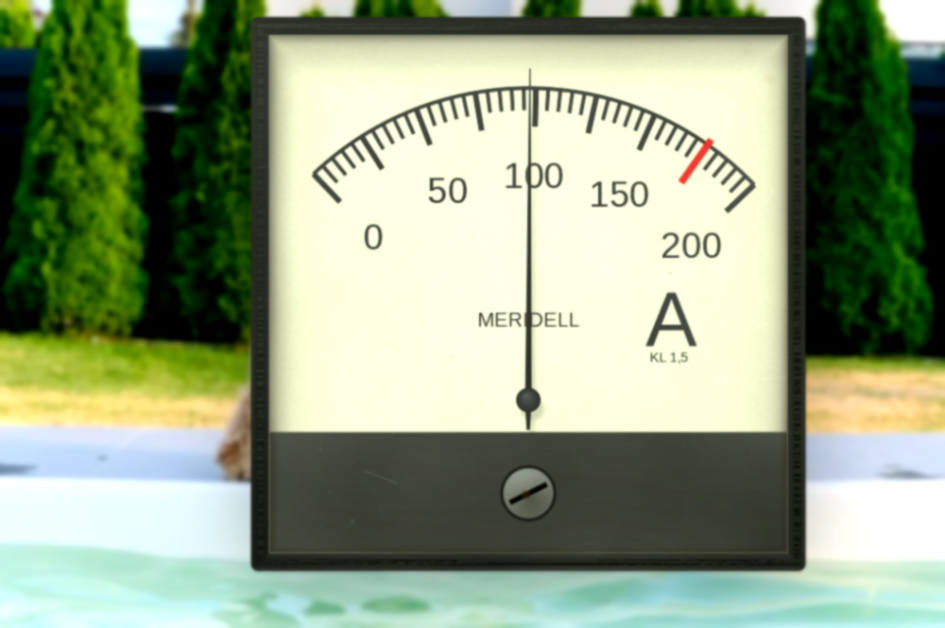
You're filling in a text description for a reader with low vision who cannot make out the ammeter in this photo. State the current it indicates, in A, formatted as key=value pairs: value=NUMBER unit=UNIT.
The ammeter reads value=97.5 unit=A
